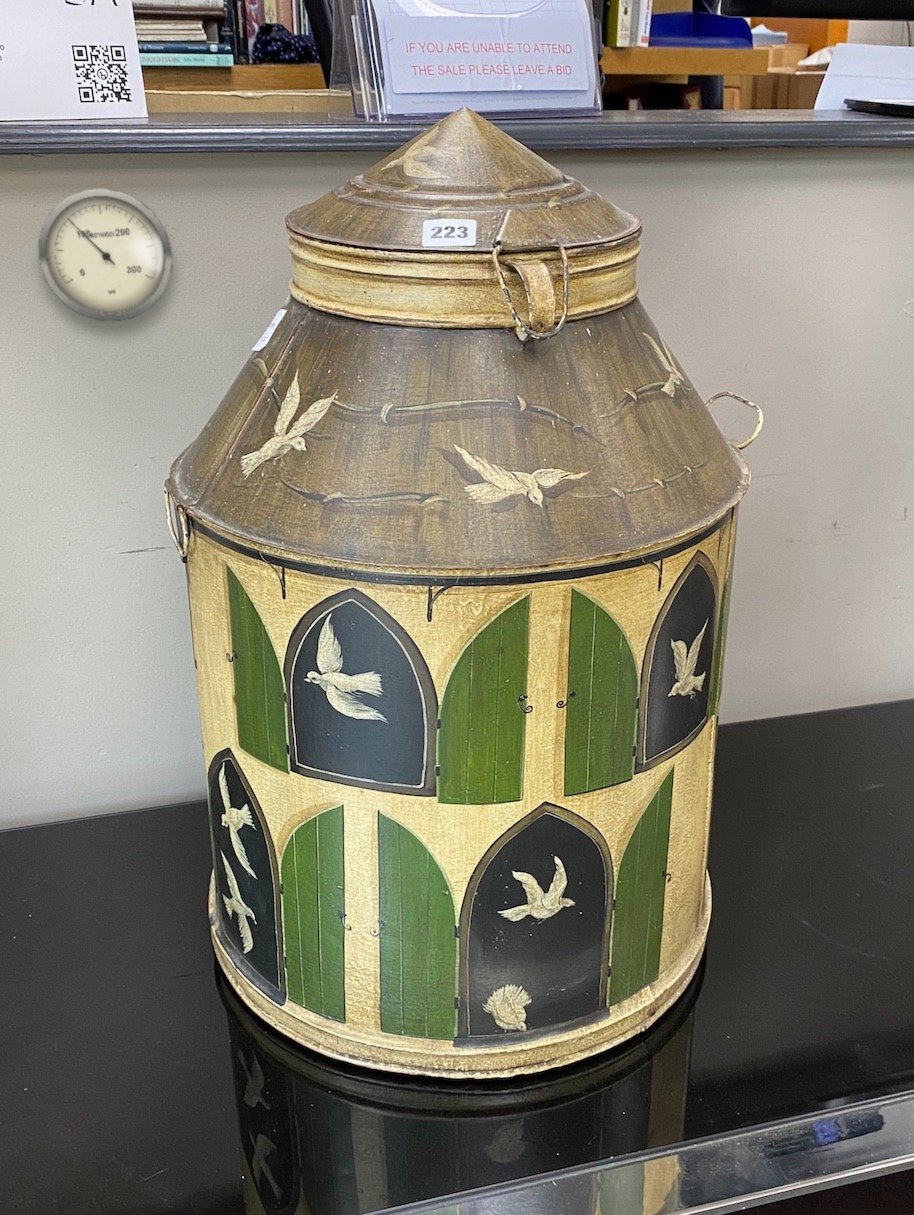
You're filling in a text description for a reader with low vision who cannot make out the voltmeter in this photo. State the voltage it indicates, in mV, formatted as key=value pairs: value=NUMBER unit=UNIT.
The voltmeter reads value=100 unit=mV
